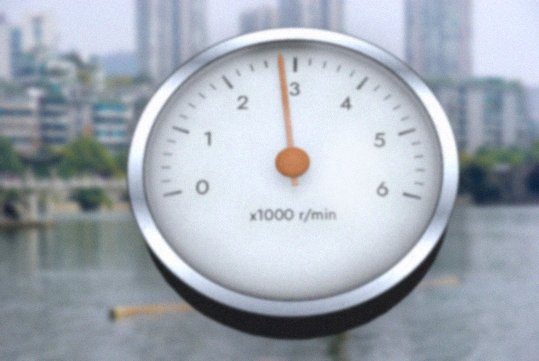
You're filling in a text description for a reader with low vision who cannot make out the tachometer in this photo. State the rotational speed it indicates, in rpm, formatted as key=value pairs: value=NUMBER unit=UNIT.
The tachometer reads value=2800 unit=rpm
